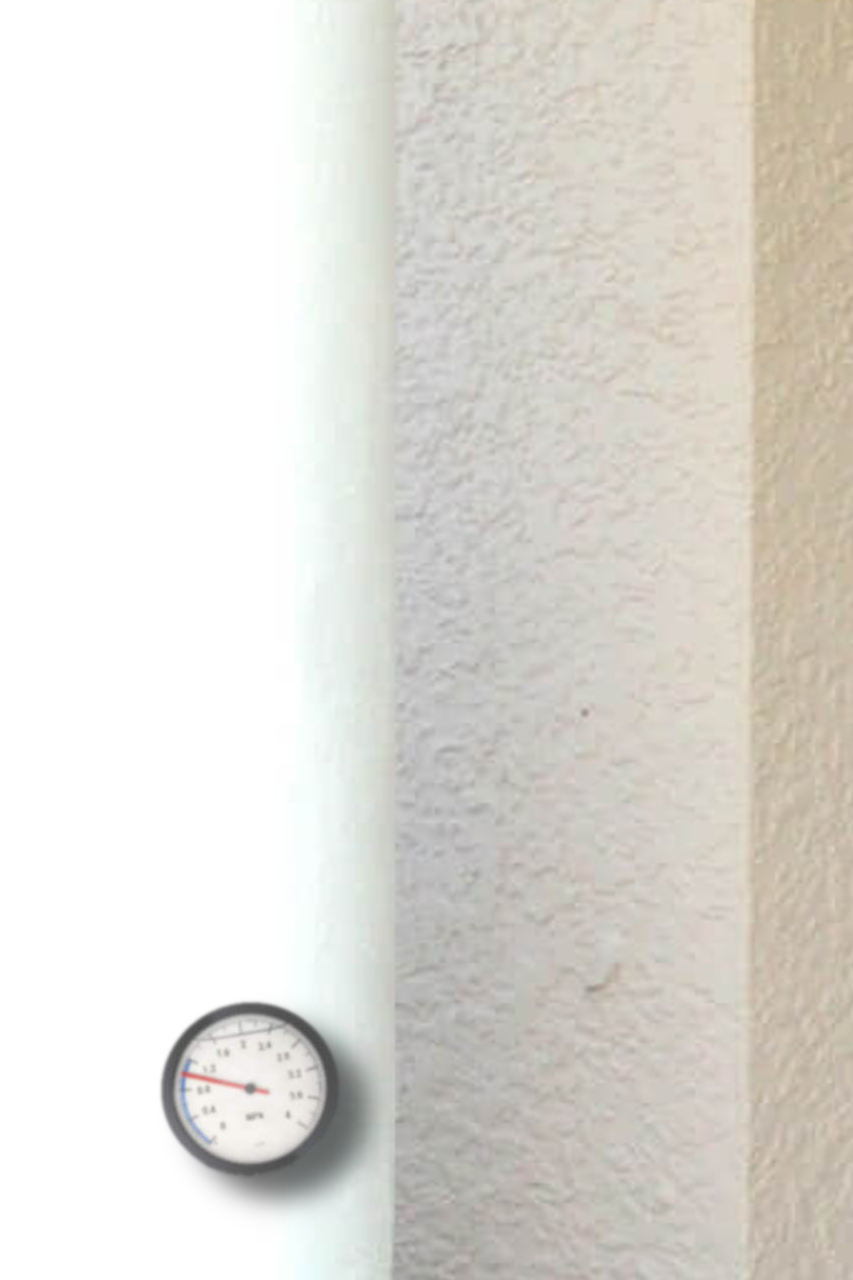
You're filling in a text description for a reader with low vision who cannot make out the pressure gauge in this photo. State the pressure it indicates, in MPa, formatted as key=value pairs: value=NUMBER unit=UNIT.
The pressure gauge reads value=1 unit=MPa
